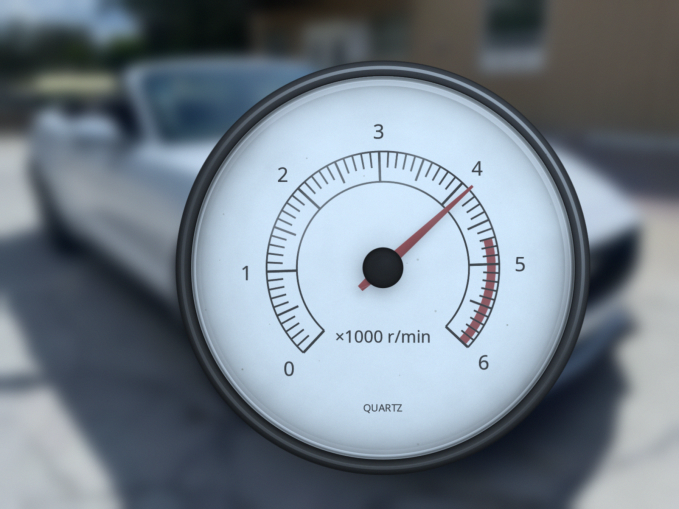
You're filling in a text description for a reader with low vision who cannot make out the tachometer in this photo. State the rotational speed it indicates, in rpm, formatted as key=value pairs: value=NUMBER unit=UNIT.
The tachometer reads value=4100 unit=rpm
